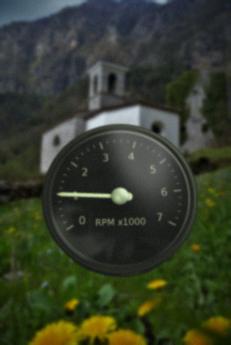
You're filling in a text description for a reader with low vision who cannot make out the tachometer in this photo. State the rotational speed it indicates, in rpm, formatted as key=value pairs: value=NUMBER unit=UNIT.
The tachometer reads value=1000 unit=rpm
